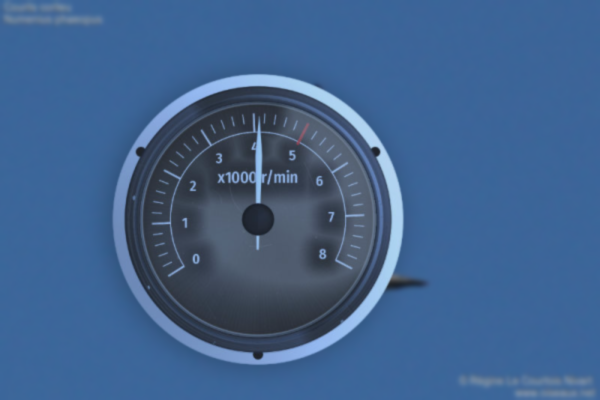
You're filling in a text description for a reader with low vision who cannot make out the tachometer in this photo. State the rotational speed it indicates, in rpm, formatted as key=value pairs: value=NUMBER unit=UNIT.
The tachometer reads value=4100 unit=rpm
